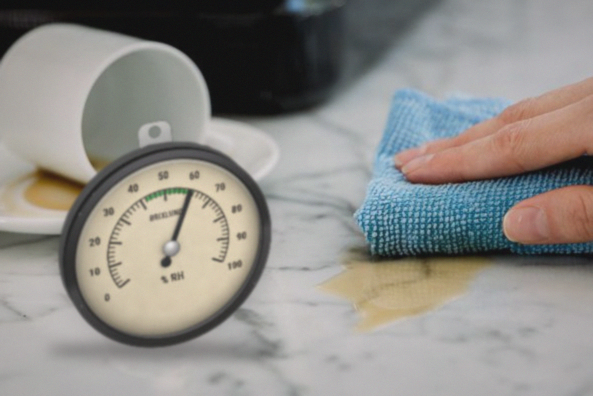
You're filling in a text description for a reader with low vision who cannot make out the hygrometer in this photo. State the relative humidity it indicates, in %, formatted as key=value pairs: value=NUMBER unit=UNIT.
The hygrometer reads value=60 unit=%
